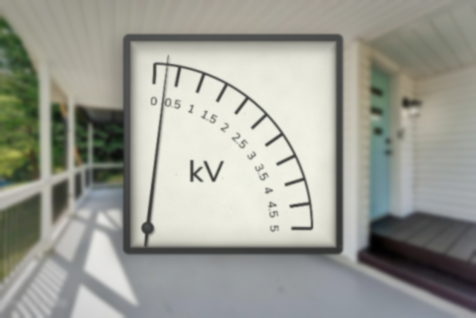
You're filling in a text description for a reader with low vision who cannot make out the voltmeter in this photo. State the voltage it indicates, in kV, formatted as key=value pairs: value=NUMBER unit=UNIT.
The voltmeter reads value=0.25 unit=kV
